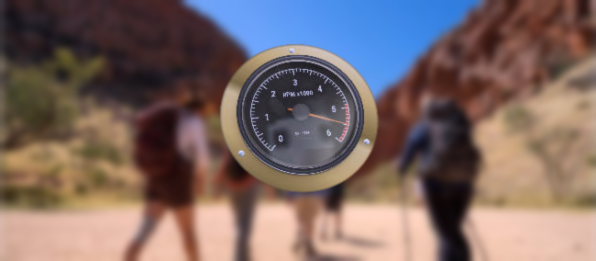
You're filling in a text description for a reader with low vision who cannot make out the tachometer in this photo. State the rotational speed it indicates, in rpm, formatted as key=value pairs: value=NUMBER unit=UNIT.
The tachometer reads value=5500 unit=rpm
